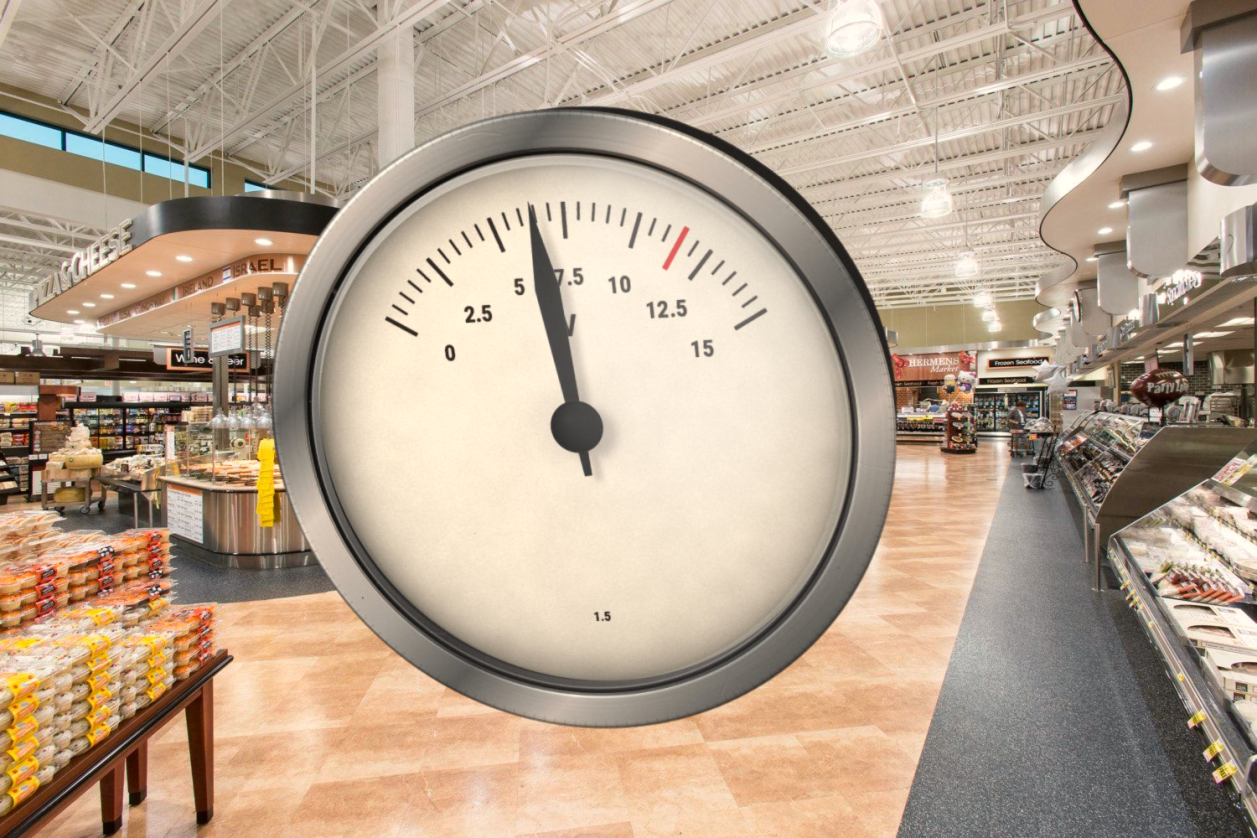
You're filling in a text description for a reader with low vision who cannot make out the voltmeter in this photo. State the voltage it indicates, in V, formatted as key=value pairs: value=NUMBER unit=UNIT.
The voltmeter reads value=6.5 unit=V
